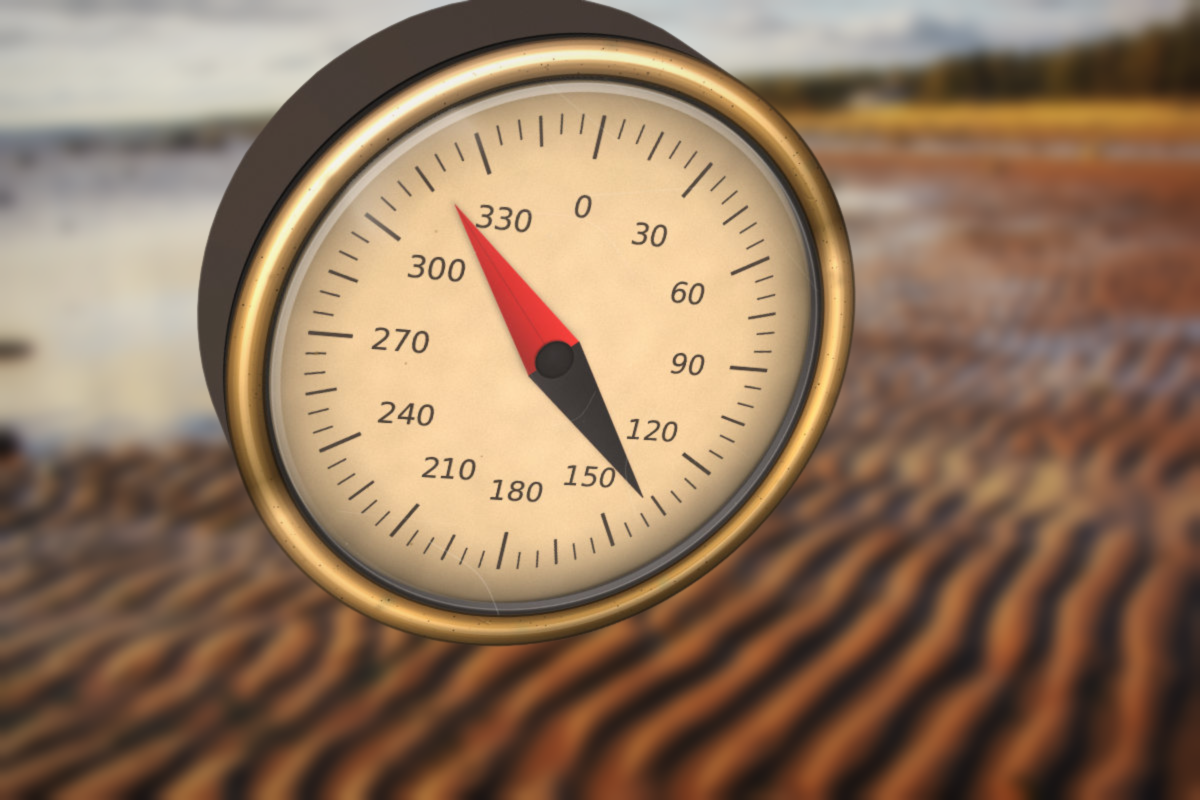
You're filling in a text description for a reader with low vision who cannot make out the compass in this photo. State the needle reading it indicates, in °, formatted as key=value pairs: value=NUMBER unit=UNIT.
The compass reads value=317.5 unit=°
